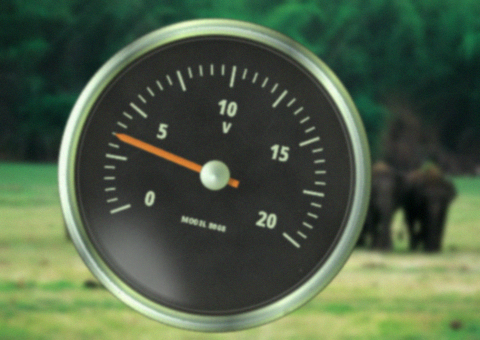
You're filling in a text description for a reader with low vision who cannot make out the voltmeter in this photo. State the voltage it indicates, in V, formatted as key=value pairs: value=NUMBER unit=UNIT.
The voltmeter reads value=3.5 unit=V
